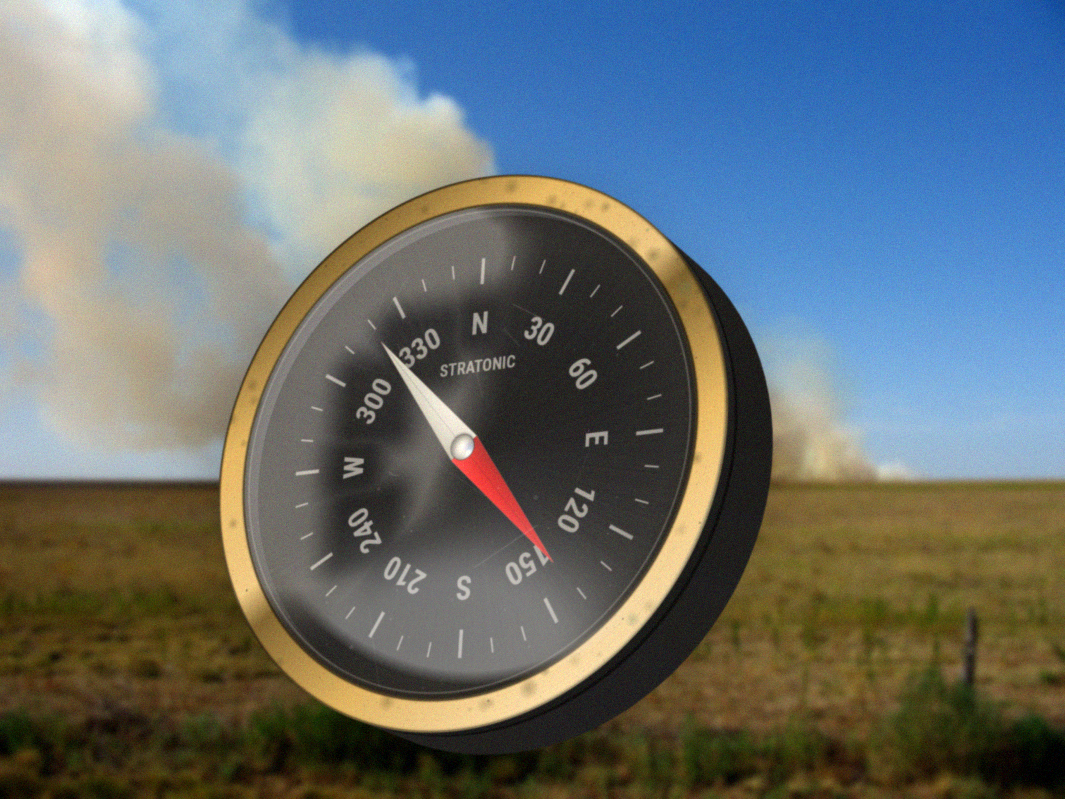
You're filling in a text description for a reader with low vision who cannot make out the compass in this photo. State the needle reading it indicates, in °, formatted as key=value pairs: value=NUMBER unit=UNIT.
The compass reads value=140 unit=°
